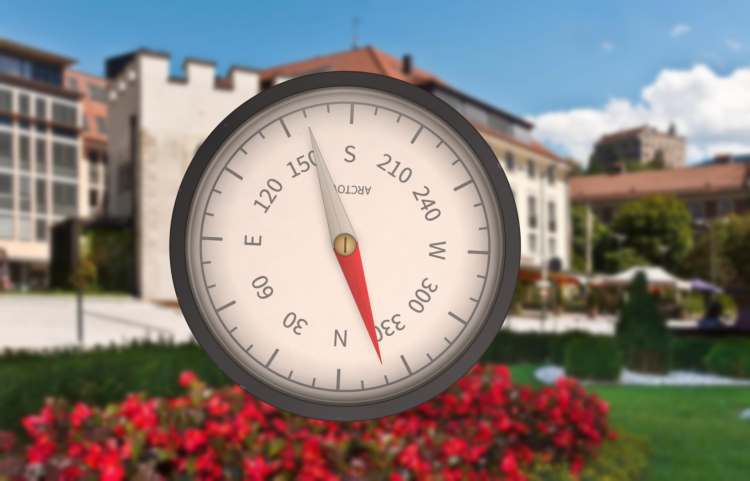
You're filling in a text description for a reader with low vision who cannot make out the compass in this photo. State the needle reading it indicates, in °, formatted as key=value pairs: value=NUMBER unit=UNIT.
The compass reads value=340 unit=°
